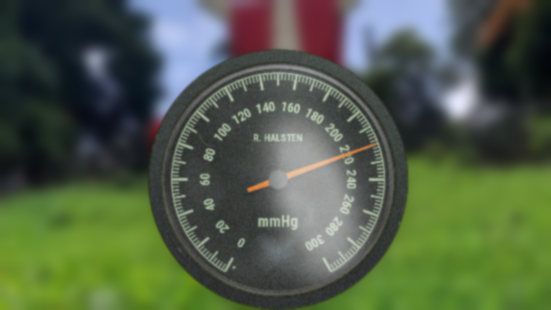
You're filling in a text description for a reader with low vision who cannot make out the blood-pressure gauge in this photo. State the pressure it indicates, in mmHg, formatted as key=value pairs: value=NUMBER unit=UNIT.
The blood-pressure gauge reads value=220 unit=mmHg
